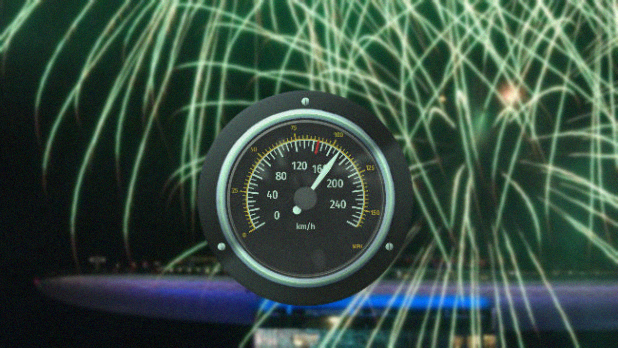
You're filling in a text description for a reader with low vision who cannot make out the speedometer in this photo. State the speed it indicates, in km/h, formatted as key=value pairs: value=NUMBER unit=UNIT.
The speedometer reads value=170 unit=km/h
